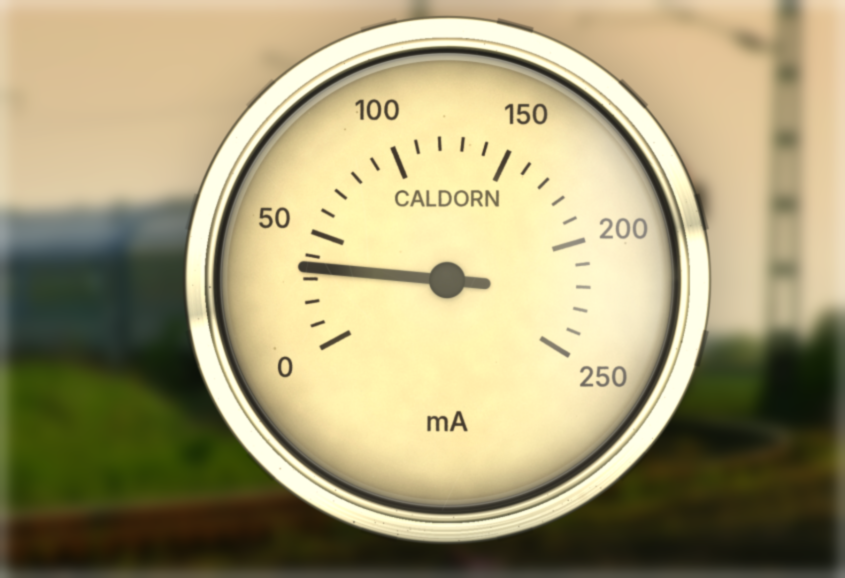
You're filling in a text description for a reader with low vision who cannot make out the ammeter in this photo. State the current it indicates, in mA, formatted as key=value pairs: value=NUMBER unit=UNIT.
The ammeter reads value=35 unit=mA
